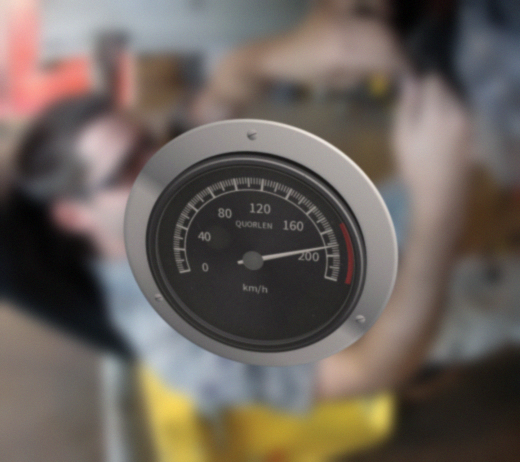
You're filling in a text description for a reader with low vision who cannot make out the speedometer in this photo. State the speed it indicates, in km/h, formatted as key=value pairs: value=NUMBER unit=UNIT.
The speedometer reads value=190 unit=km/h
